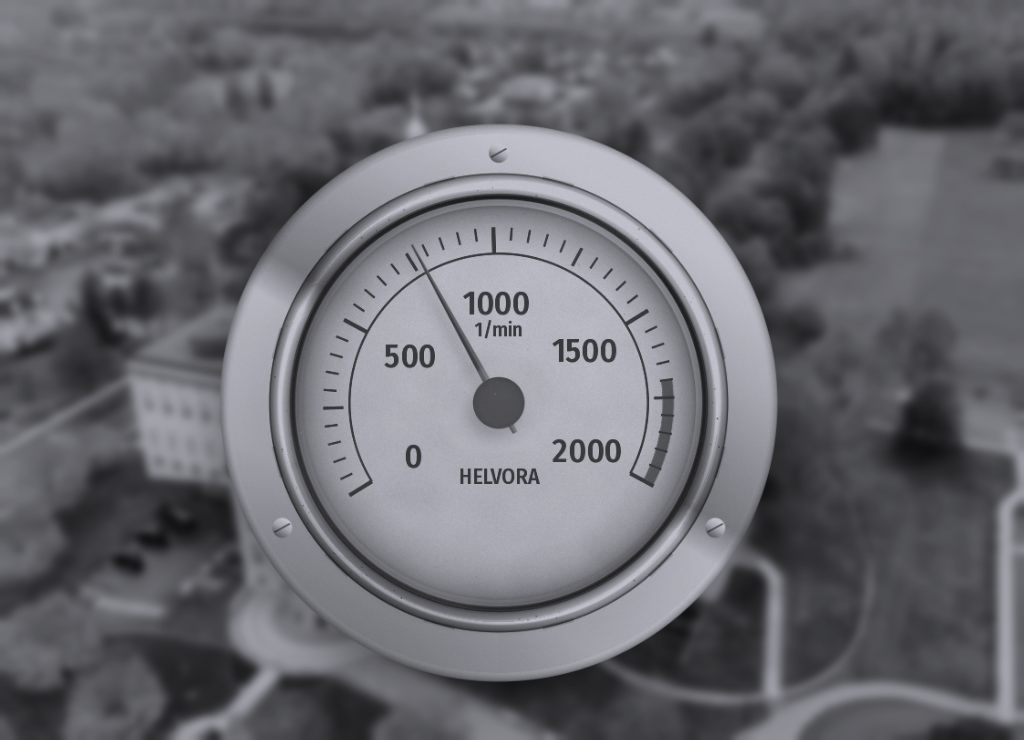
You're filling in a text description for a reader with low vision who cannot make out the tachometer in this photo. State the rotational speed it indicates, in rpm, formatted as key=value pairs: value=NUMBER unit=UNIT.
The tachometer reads value=775 unit=rpm
